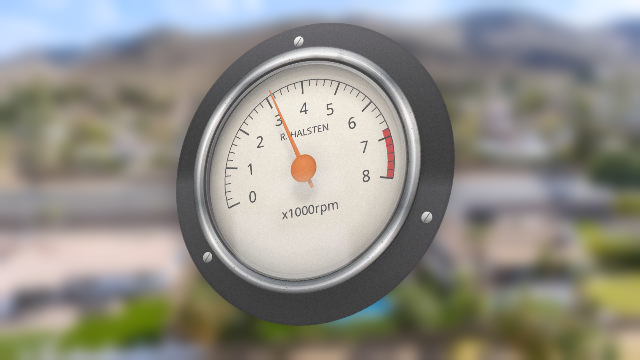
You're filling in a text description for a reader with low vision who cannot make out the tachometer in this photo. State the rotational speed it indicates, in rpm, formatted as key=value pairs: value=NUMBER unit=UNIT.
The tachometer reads value=3200 unit=rpm
